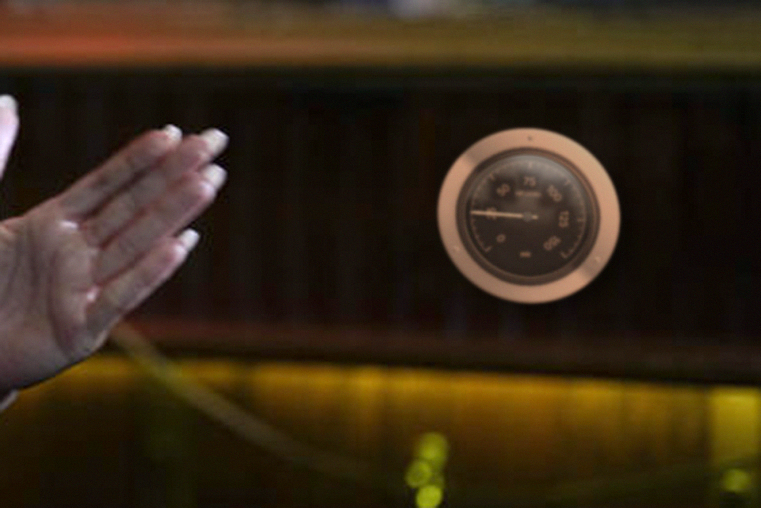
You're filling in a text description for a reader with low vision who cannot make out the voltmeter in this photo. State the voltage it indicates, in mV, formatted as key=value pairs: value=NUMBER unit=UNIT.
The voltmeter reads value=25 unit=mV
